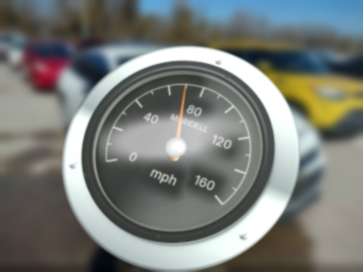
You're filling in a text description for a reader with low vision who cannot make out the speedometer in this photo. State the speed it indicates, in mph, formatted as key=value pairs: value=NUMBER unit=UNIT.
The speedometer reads value=70 unit=mph
